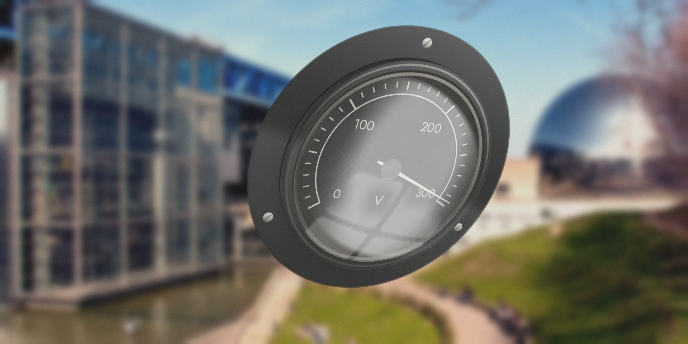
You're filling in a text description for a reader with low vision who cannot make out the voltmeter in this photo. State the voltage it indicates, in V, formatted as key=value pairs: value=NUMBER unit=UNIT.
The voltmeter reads value=295 unit=V
